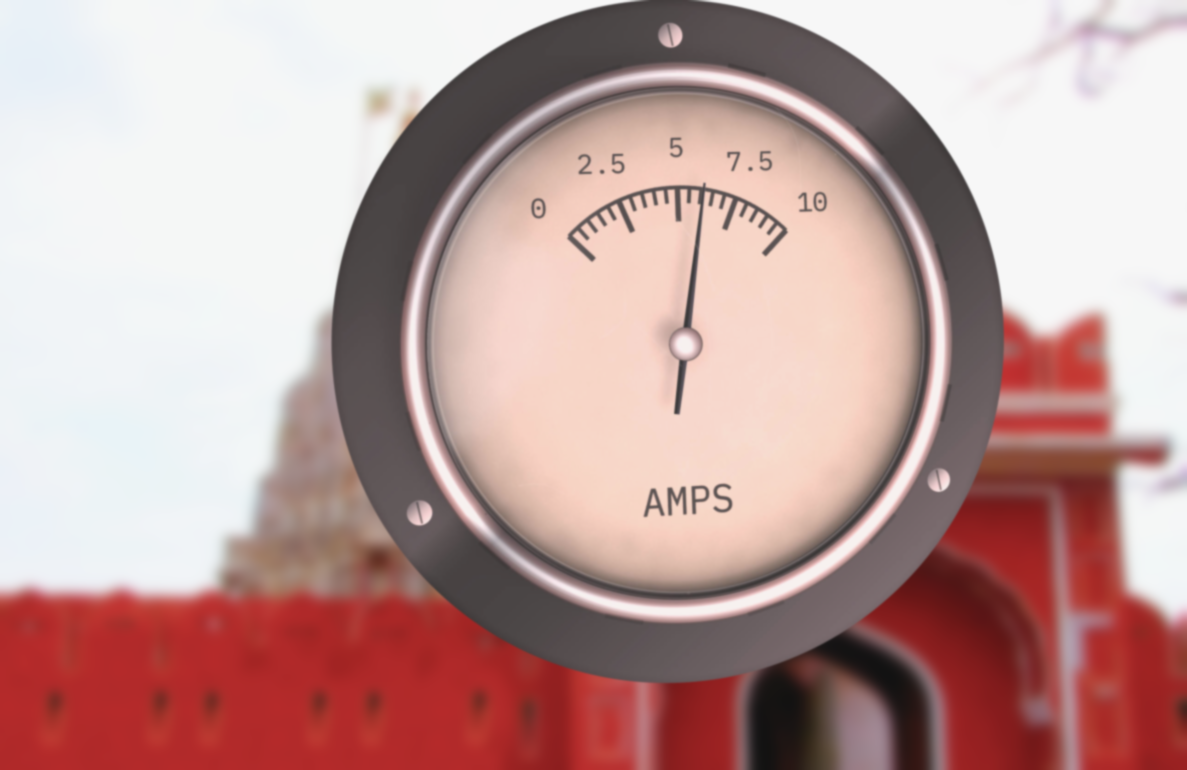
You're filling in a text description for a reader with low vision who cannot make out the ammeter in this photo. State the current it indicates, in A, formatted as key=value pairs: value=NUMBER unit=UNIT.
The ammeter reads value=6 unit=A
